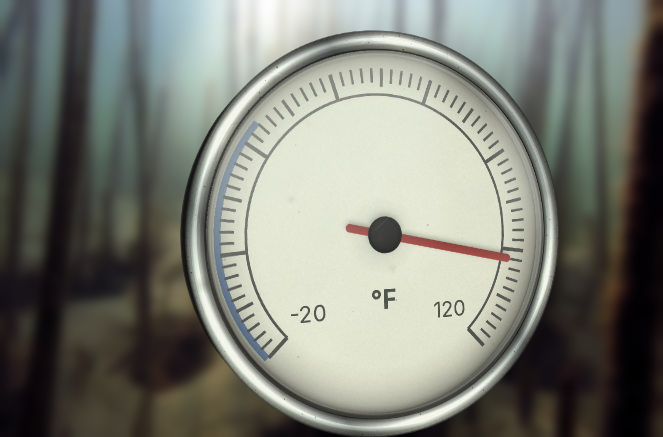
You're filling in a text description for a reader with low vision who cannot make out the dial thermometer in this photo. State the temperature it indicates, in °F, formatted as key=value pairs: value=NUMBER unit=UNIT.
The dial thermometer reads value=102 unit=°F
